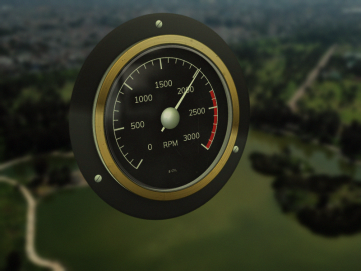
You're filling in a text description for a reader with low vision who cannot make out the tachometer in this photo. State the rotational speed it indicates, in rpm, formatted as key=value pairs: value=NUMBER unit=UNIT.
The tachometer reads value=2000 unit=rpm
